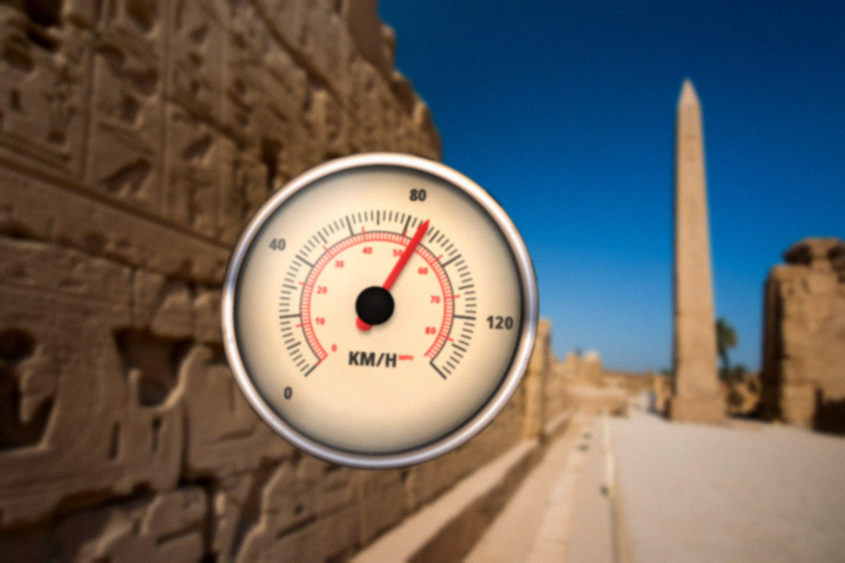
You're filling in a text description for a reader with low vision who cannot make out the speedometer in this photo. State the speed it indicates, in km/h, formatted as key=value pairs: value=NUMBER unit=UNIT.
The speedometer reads value=86 unit=km/h
